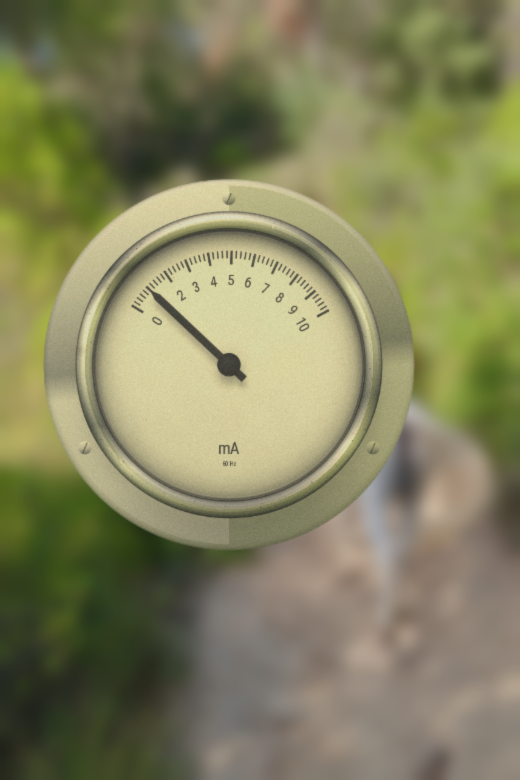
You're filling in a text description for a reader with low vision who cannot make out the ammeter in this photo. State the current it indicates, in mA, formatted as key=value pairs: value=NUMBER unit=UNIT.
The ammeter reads value=1 unit=mA
